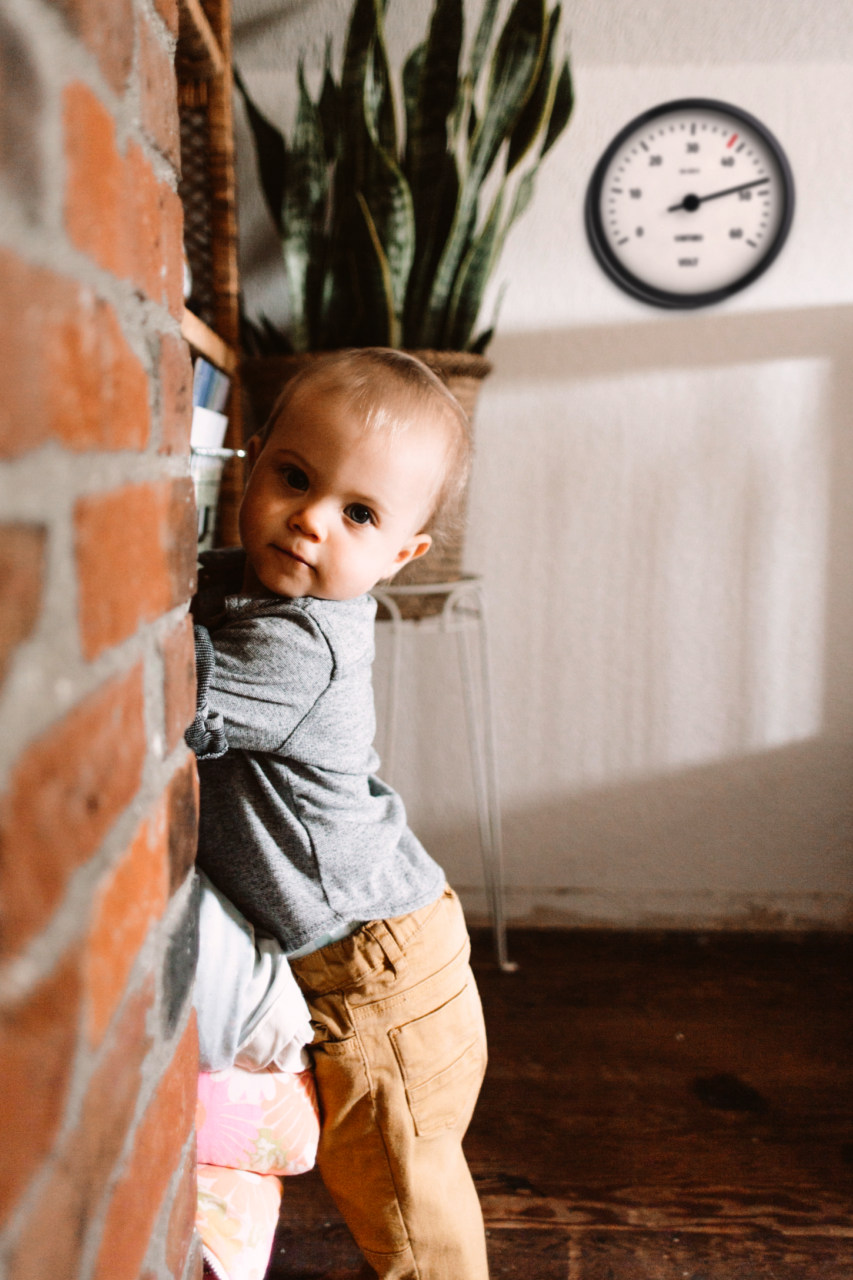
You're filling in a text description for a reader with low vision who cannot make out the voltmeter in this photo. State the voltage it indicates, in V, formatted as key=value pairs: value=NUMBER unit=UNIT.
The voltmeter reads value=48 unit=V
